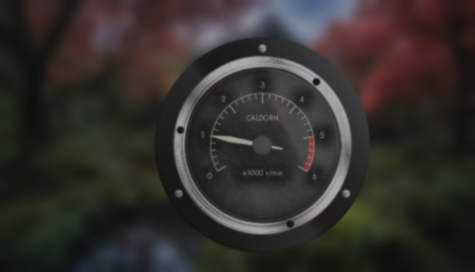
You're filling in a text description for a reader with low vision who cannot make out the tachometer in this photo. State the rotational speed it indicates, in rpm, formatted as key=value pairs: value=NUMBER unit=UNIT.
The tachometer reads value=1000 unit=rpm
